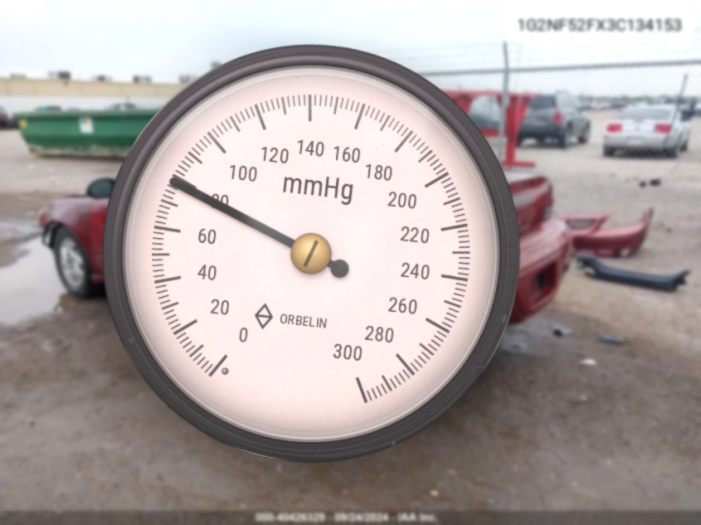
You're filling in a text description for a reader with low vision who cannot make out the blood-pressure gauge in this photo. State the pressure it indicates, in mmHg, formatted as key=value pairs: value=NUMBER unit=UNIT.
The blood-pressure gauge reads value=78 unit=mmHg
